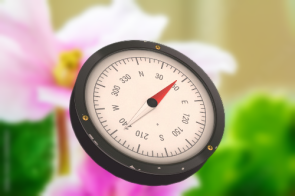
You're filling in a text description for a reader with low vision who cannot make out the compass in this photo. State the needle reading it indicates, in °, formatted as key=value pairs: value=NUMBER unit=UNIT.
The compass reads value=55 unit=°
